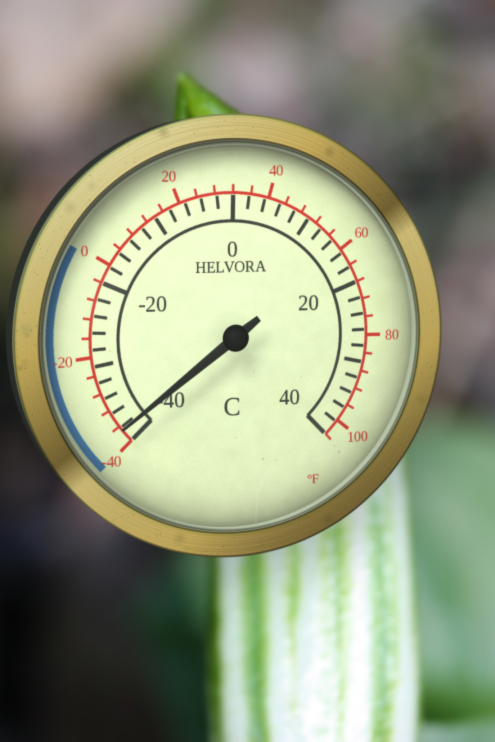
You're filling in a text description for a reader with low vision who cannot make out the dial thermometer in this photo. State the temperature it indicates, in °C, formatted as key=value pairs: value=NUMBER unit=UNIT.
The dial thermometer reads value=-38 unit=°C
